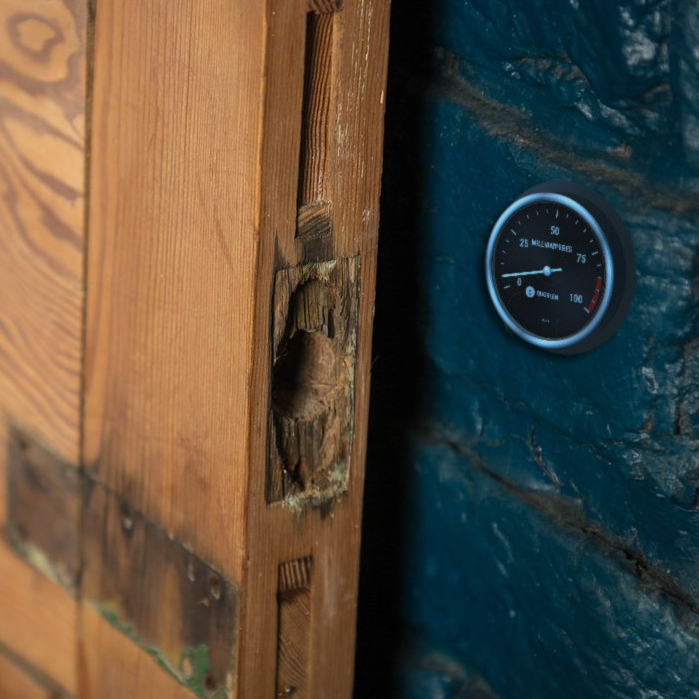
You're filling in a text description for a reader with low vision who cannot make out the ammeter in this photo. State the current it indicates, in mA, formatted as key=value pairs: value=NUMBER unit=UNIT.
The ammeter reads value=5 unit=mA
